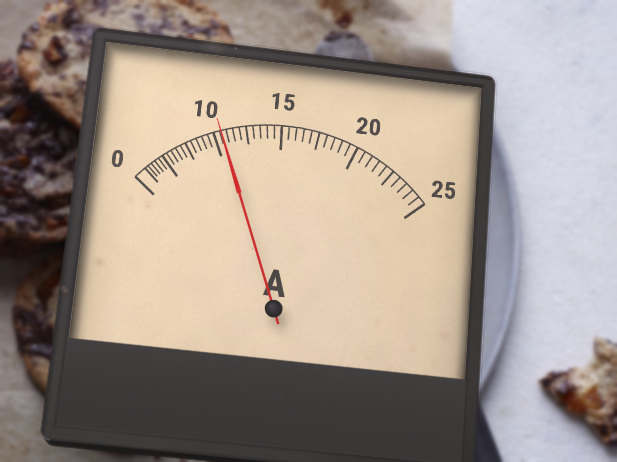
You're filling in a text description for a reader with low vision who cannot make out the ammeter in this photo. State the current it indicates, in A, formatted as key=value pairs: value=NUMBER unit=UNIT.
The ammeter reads value=10.5 unit=A
